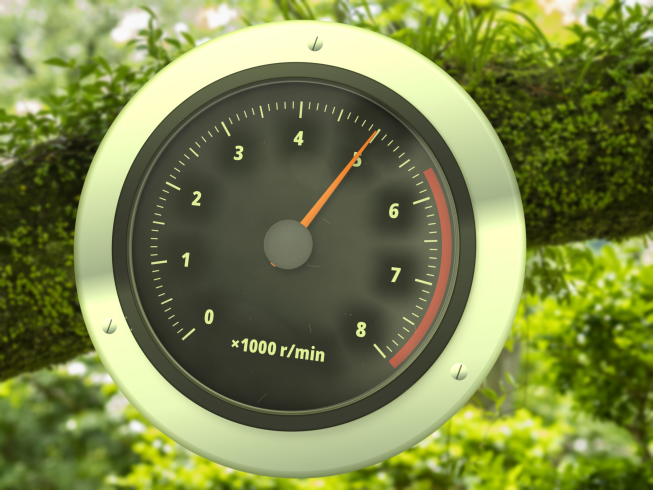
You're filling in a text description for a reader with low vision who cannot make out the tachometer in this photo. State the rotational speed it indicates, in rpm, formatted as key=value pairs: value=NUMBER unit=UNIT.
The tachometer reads value=5000 unit=rpm
